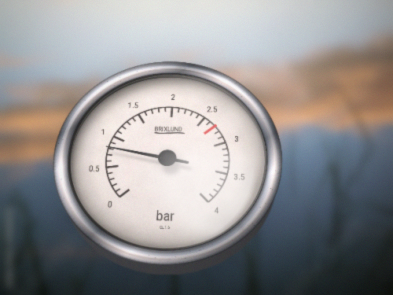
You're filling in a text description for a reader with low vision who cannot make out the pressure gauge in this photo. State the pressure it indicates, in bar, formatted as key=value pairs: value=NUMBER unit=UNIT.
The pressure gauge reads value=0.8 unit=bar
